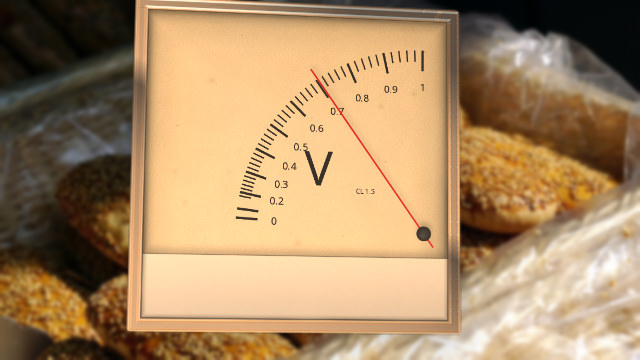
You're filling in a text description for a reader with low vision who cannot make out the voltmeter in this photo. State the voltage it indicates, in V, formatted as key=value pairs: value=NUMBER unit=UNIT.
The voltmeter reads value=0.7 unit=V
